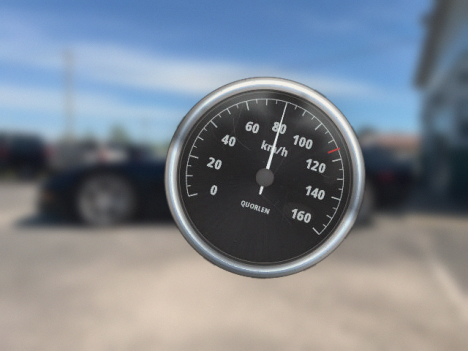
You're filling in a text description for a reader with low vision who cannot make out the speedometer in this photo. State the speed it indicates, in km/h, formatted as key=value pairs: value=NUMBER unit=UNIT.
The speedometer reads value=80 unit=km/h
